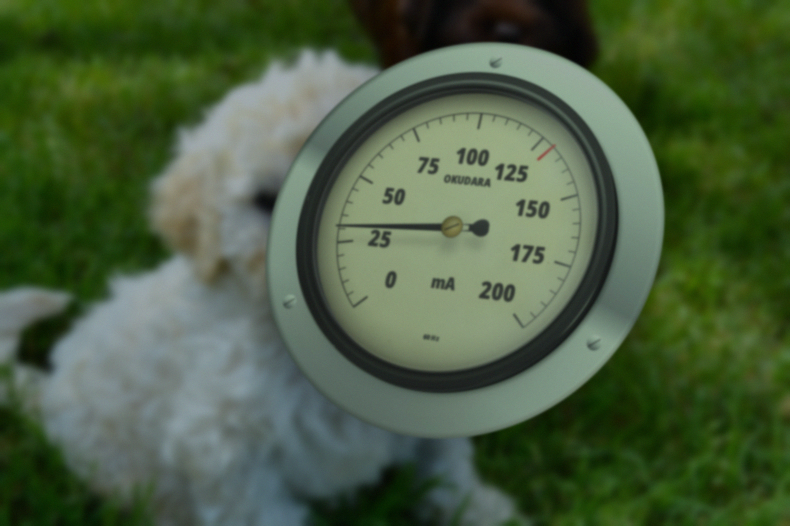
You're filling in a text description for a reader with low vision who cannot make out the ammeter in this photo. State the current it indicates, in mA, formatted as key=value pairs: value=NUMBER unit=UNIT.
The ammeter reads value=30 unit=mA
